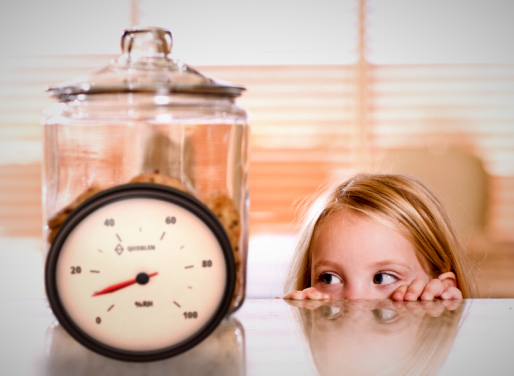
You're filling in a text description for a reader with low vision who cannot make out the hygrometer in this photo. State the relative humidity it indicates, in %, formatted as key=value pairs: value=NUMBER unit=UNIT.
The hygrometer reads value=10 unit=%
